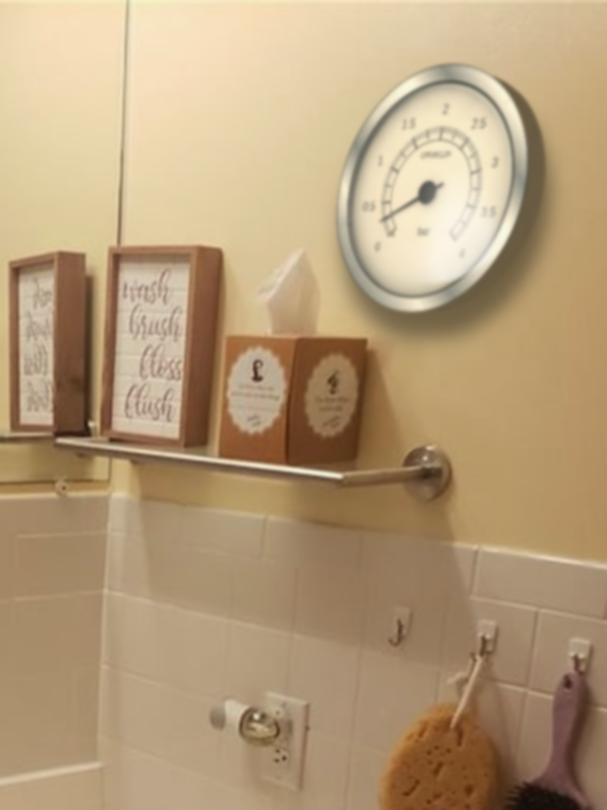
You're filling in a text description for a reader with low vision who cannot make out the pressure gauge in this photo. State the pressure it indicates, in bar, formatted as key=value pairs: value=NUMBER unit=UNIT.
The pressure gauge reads value=0.25 unit=bar
